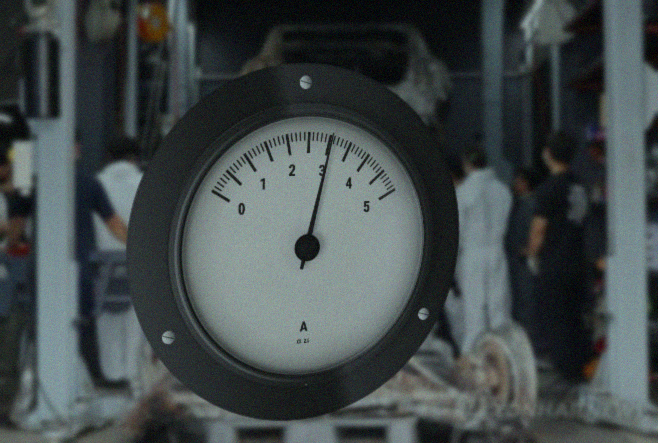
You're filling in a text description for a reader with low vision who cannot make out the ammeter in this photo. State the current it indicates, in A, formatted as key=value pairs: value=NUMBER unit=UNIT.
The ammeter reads value=3 unit=A
